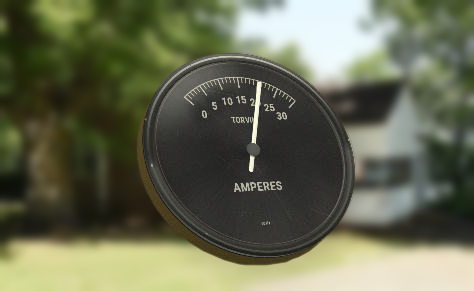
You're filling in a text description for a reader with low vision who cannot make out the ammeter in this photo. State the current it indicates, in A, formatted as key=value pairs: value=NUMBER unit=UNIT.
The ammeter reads value=20 unit=A
